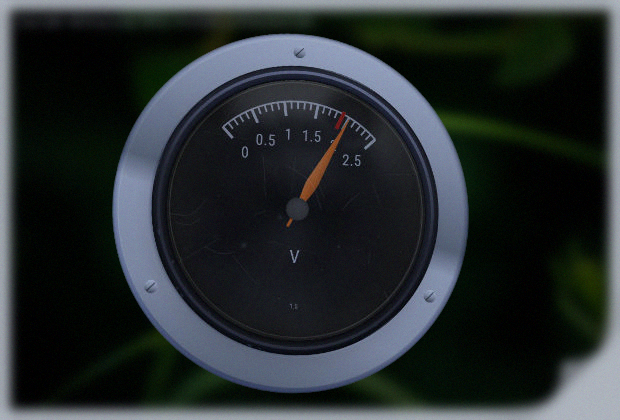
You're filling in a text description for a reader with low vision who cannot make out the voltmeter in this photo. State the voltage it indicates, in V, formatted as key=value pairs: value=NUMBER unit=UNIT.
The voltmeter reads value=2 unit=V
